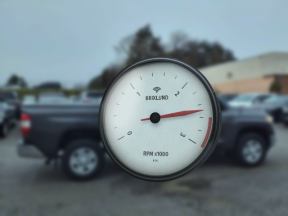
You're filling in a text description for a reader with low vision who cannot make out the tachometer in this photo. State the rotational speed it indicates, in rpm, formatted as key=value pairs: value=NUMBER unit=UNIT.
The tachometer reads value=2500 unit=rpm
